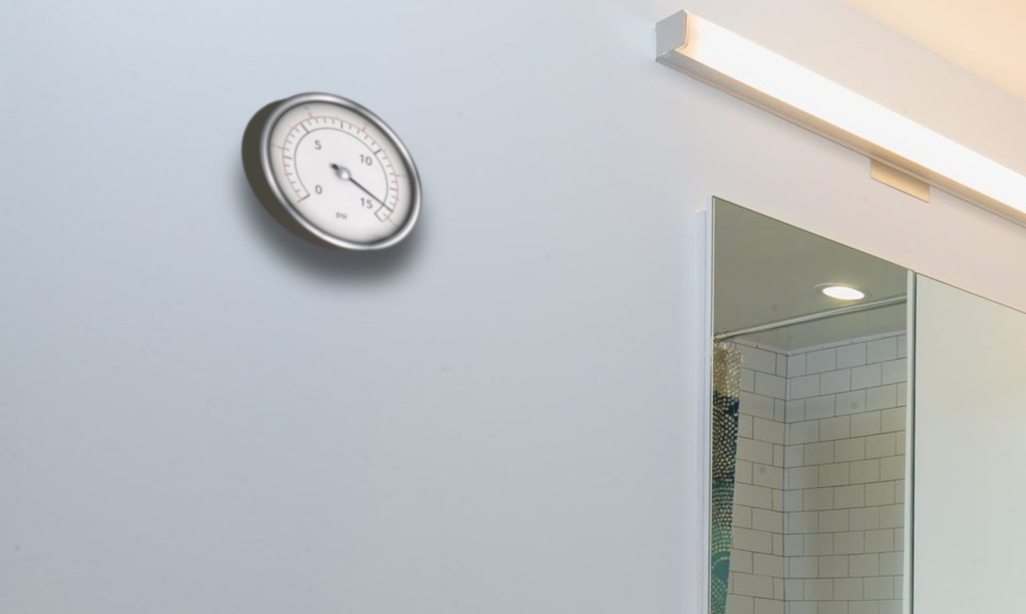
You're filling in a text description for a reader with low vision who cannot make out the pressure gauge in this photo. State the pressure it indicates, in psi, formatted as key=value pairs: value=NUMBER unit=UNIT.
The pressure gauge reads value=14 unit=psi
